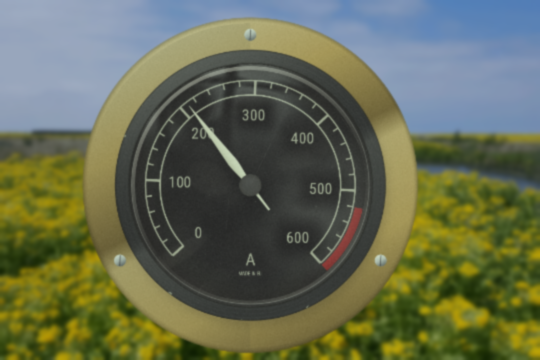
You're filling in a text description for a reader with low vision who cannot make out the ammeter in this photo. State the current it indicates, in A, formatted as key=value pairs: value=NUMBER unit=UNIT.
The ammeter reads value=210 unit=A
